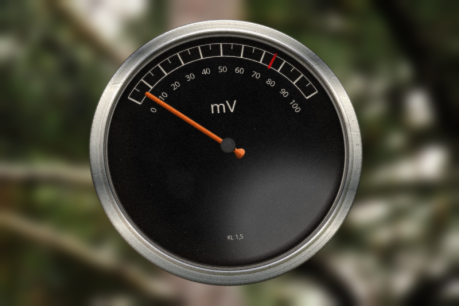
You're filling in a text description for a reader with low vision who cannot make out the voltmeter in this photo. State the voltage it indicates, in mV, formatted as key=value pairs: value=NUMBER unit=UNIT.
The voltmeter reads value=5 unit=mV
